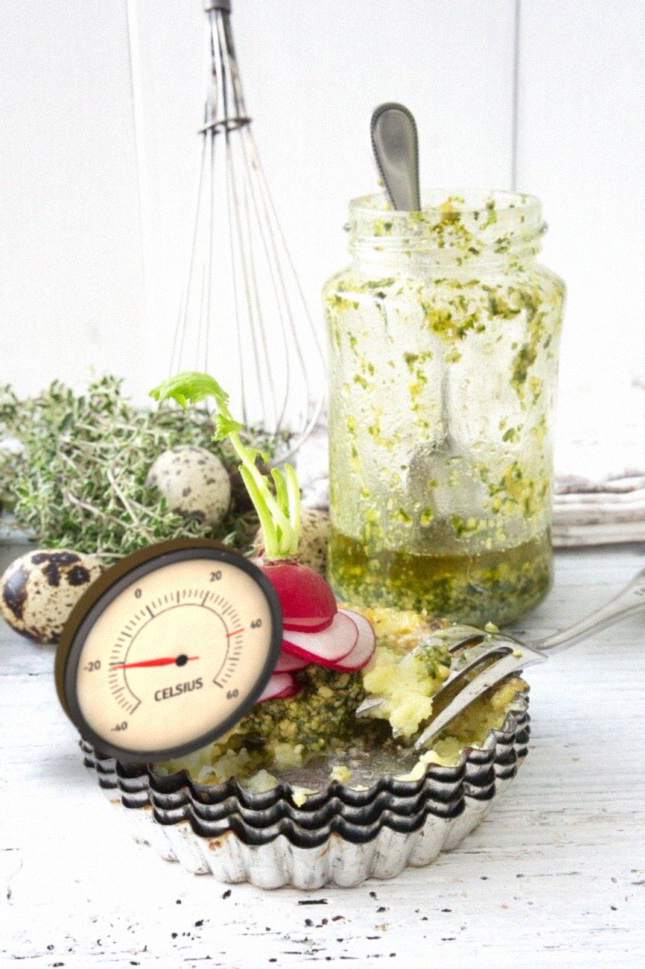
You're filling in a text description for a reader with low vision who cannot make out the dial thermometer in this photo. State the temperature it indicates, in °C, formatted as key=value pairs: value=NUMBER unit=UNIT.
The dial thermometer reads value=-20 unit=°C
